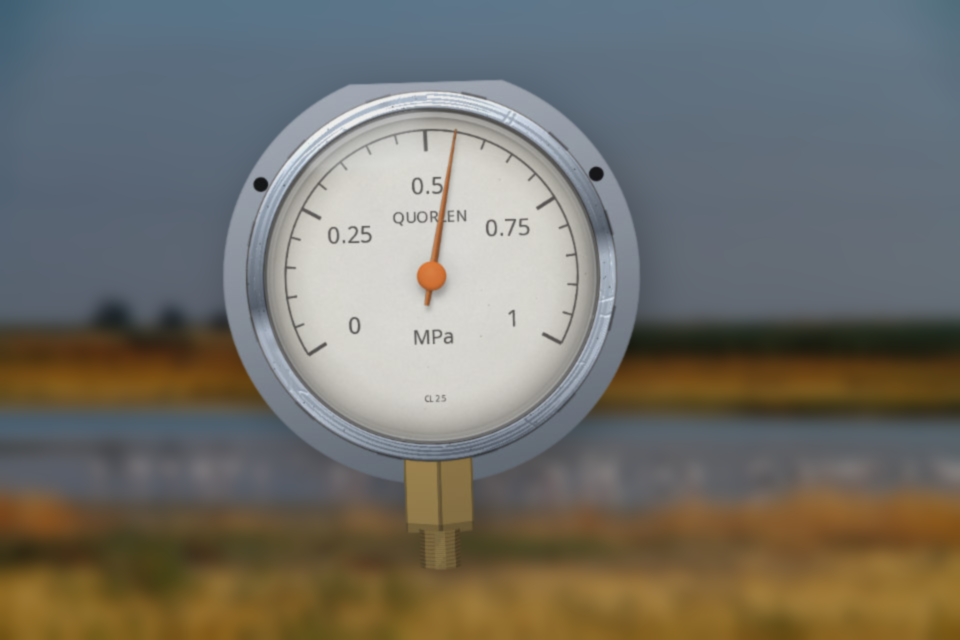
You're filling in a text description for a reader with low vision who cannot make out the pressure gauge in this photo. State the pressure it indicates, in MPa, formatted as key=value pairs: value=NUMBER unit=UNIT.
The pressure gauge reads value=0.55 unit=MPa
